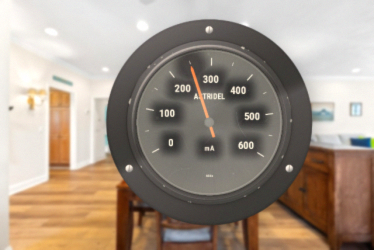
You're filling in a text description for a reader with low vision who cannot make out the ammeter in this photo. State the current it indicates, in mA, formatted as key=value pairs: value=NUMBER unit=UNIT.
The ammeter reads value=250 unit=mA
